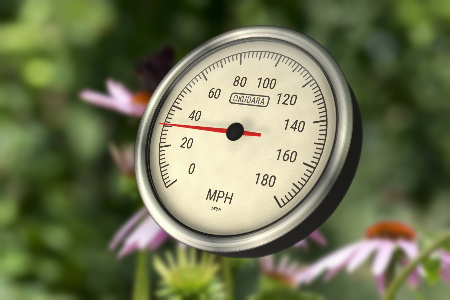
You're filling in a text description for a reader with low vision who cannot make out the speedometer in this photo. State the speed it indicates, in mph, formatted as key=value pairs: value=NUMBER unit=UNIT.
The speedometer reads value=30 unit=mph
